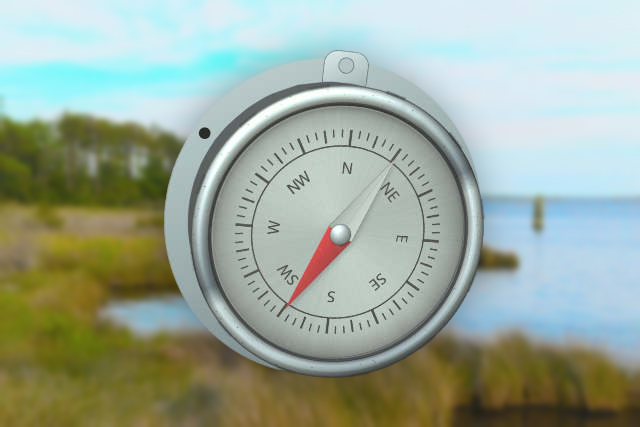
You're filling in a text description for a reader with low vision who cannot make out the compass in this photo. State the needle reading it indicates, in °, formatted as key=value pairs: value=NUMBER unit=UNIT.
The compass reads value=210 unit=°
